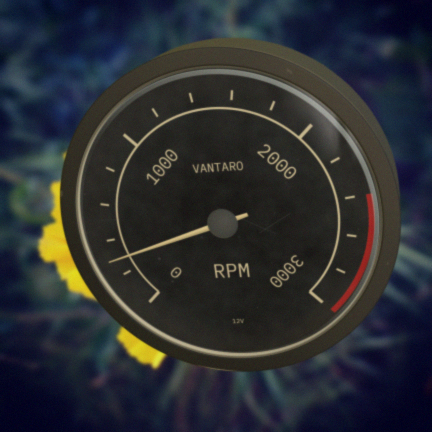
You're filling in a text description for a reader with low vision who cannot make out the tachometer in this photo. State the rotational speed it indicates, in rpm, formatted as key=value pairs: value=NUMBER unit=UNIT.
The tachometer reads value=300 unit=rpm
